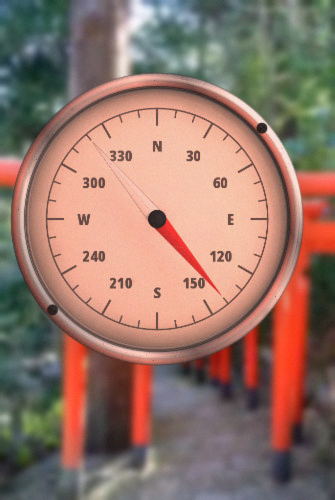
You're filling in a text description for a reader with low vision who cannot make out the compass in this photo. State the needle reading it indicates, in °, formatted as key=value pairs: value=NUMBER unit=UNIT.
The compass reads value=140 unit=°
